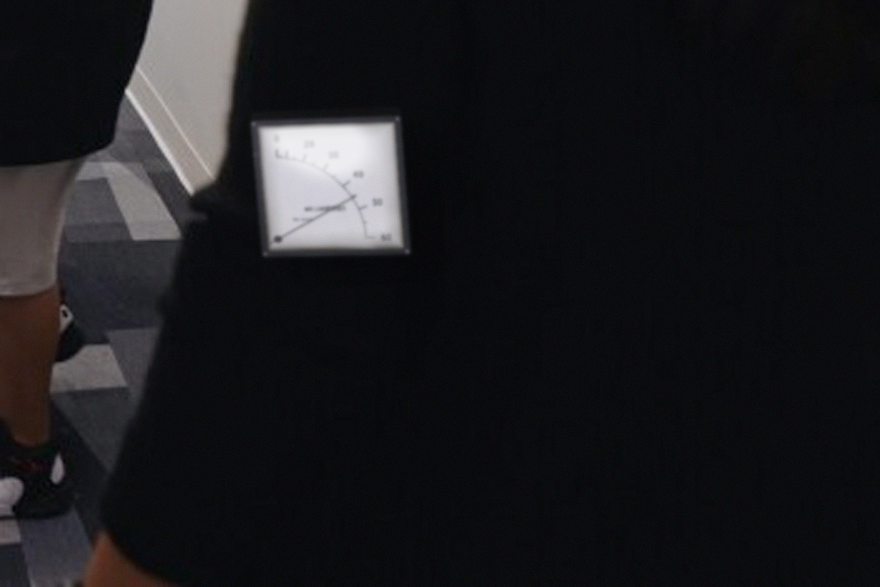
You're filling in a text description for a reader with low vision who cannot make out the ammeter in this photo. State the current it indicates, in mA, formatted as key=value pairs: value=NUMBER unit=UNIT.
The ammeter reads value=45 unit=mA
